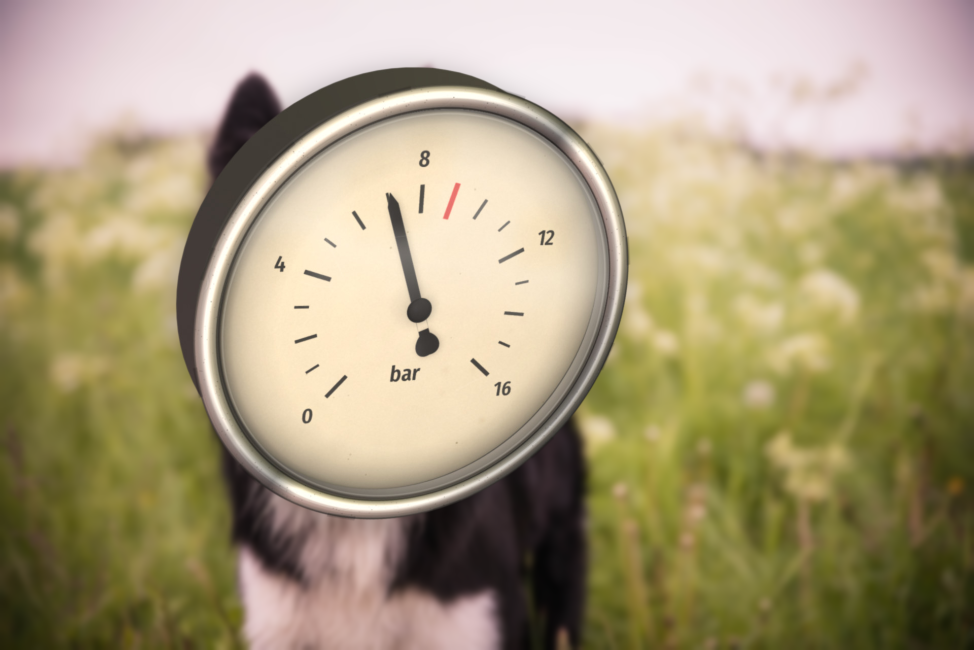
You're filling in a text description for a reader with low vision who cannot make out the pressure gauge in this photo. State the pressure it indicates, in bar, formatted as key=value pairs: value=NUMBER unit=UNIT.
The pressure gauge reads value=7 unit=bar
